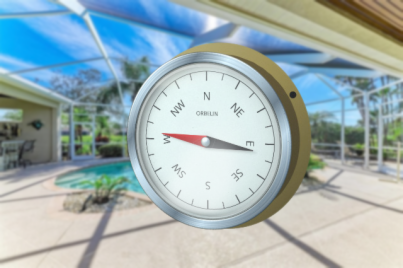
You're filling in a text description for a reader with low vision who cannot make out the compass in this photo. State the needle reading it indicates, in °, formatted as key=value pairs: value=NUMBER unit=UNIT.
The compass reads value=277.5 unit=°
